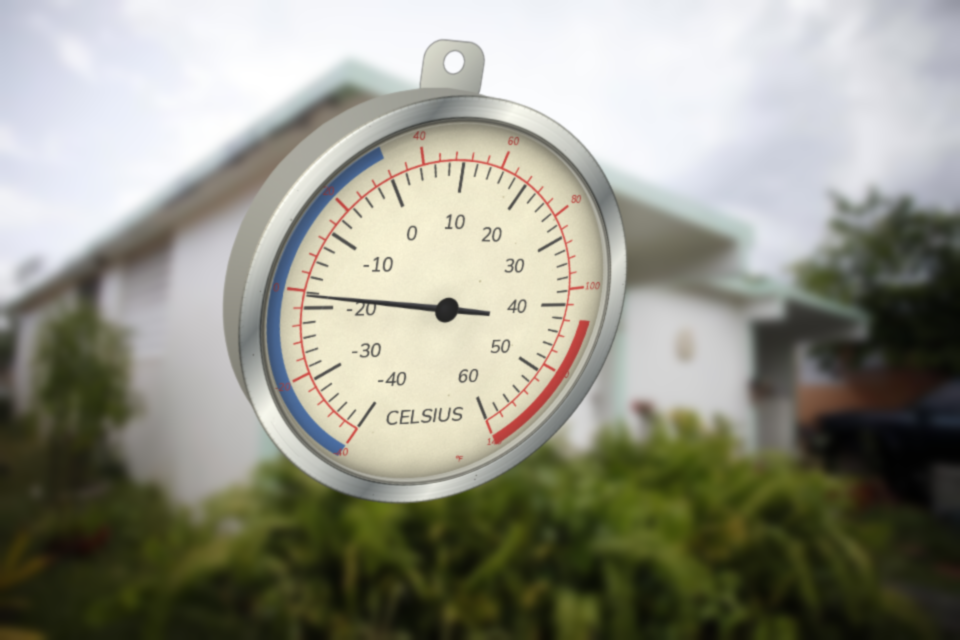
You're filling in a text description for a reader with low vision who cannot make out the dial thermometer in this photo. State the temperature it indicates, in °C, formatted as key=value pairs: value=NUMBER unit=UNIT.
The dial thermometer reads value=-18 unit=°C
